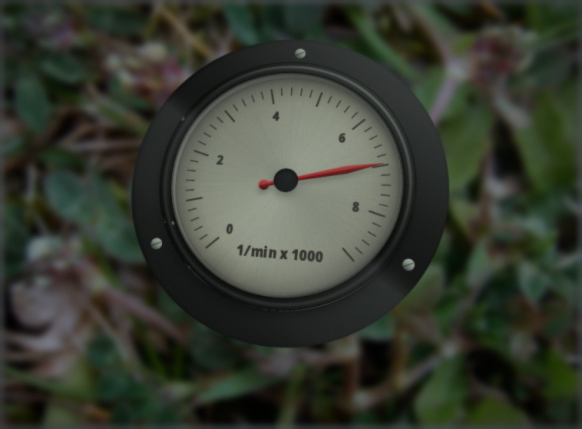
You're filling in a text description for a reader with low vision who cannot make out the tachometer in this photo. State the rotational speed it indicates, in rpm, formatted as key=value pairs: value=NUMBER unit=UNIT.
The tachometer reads value=7000 unit=rpm
